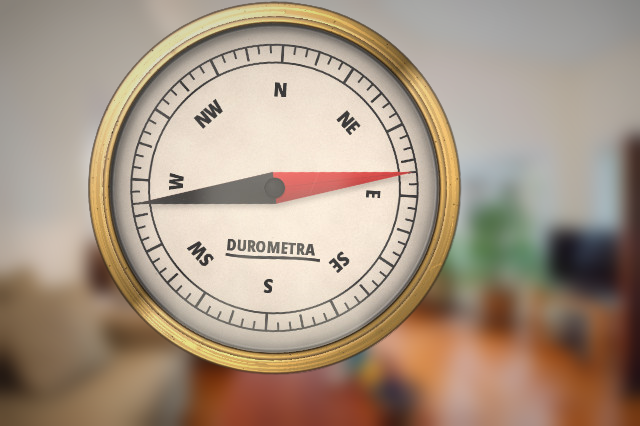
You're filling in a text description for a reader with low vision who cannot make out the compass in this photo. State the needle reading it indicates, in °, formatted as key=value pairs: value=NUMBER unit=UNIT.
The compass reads value=80 unit=°
